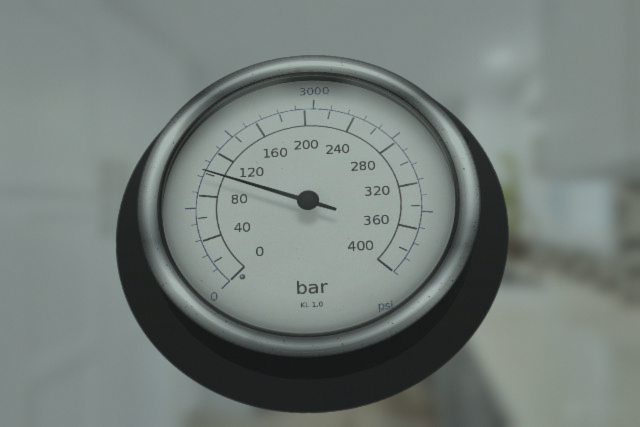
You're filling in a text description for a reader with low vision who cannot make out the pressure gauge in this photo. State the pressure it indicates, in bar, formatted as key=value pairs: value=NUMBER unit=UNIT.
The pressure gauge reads value=100 unit=bar
